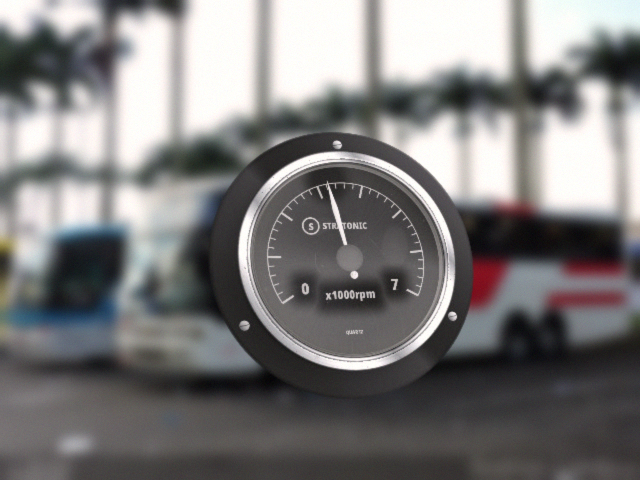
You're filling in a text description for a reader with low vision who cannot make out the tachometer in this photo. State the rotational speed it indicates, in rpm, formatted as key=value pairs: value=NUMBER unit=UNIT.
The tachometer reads value=3200 unit=rpm
